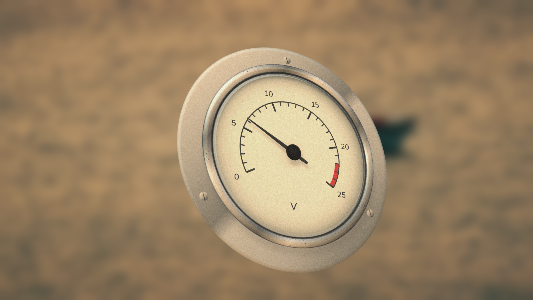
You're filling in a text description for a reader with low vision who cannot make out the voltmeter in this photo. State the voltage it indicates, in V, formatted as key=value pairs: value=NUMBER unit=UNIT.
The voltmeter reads value=6 unit=V
